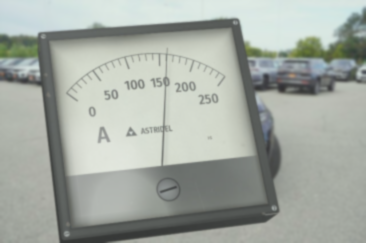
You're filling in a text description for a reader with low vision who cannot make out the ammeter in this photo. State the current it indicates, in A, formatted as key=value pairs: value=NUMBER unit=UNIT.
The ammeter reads value=160 unit=A
